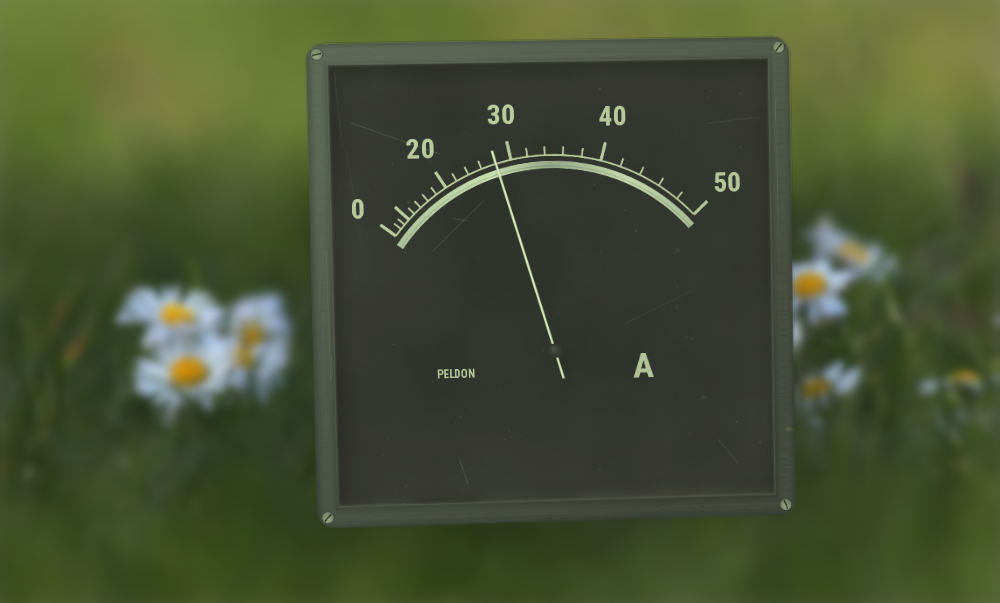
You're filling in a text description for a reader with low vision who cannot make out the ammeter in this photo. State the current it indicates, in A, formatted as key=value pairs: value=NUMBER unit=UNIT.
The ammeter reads value=28 unit=A
